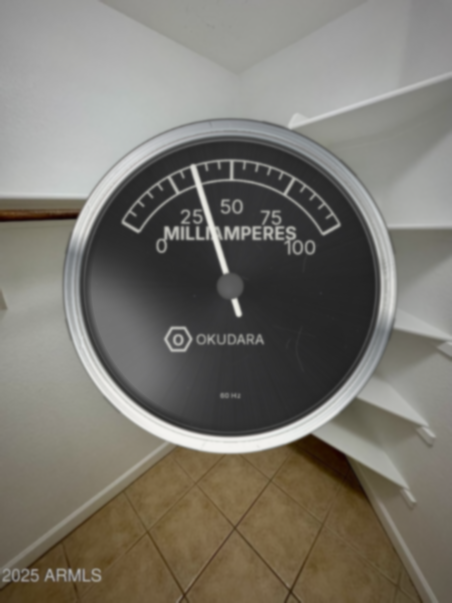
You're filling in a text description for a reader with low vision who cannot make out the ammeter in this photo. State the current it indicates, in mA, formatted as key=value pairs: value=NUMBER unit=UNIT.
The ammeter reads value=35 unit=mA
